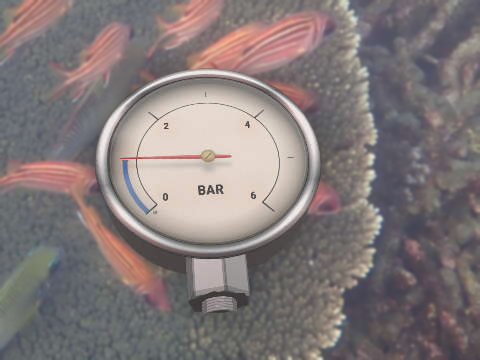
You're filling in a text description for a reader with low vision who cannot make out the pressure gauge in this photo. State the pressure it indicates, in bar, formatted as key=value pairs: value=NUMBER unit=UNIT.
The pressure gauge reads value=1 unit=bar
